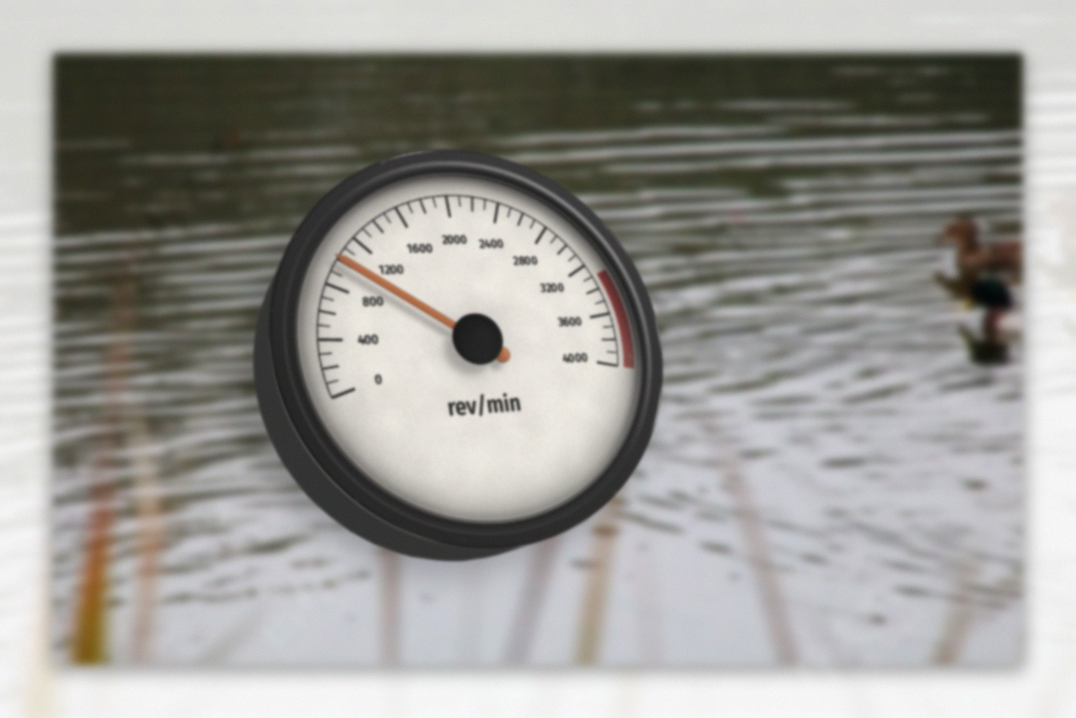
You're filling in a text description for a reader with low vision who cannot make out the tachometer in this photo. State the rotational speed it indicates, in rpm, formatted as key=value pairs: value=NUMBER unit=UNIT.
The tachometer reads value=1000 unit=rpm
